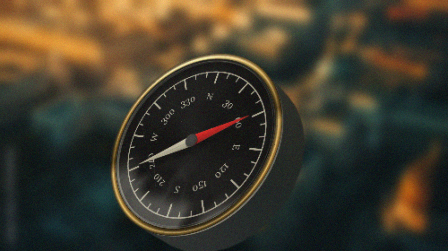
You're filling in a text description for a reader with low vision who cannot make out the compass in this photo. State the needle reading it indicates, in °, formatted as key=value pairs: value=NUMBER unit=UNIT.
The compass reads value=60 unit=°
